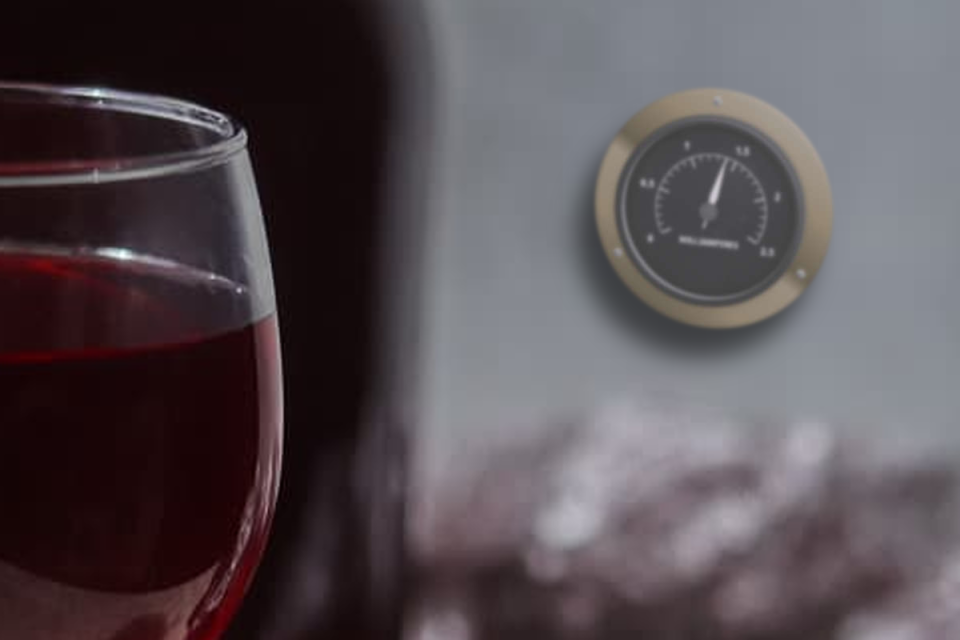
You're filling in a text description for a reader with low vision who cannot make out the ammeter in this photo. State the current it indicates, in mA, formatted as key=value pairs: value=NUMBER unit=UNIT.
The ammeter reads value=1.4 unit=mA
